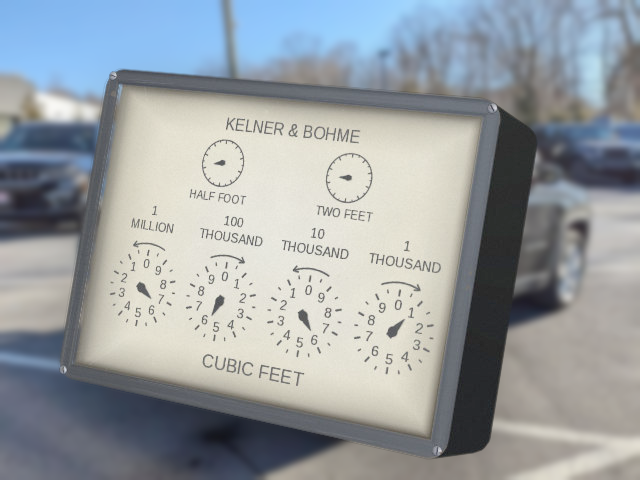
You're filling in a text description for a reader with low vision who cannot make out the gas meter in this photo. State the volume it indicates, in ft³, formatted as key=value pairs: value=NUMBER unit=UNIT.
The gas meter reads value=656100 unit=ft³
